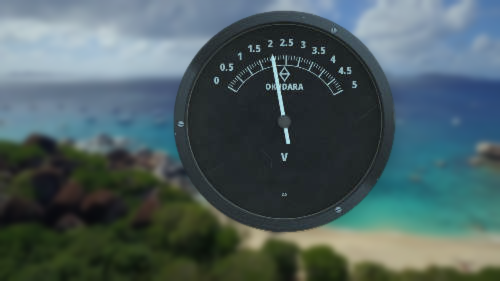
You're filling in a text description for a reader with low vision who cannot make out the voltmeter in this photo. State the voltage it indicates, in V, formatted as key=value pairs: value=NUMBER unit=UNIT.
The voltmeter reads value=2 unit=V
